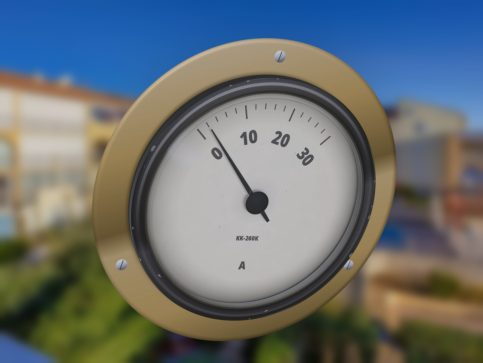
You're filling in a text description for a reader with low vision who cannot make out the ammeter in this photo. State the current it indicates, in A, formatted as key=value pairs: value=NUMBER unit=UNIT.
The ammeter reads value=2 unit=A
